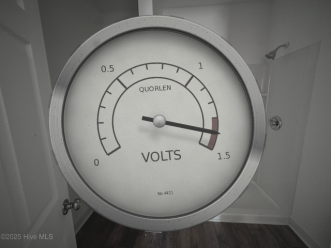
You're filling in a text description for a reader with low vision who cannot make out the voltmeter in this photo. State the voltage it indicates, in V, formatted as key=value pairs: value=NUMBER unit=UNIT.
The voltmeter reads value=1.4 unit=V
